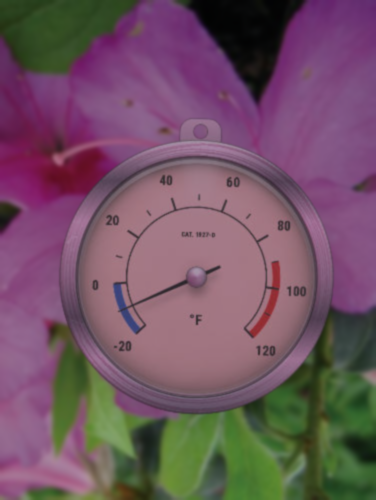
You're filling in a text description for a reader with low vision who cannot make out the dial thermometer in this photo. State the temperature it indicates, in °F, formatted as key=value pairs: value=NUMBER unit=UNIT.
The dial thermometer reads value=-10 unit=°F
